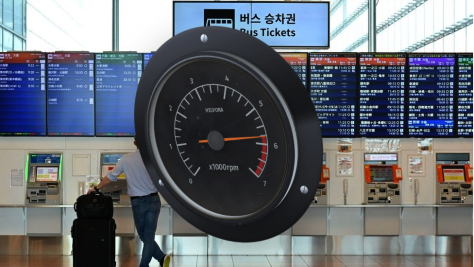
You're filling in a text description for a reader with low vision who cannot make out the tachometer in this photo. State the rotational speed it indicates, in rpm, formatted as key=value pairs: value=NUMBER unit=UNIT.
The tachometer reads value=5750 unit=rpm
